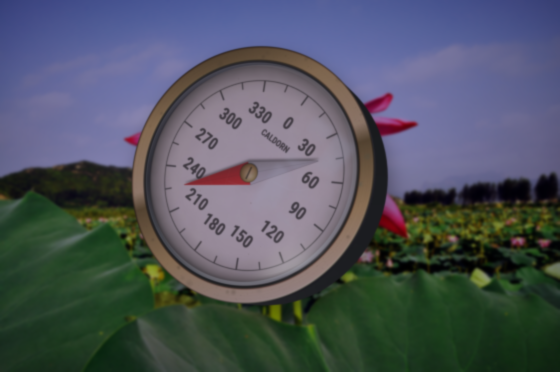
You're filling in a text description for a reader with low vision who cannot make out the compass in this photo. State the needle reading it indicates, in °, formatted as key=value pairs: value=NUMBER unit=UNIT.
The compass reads value=225 unit=°
